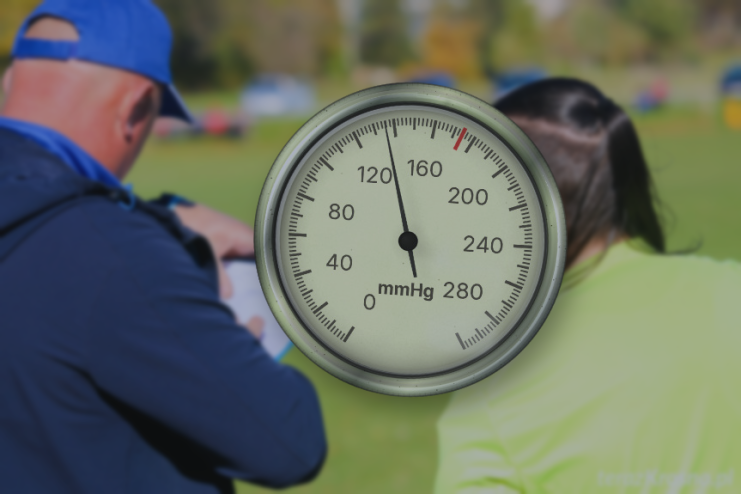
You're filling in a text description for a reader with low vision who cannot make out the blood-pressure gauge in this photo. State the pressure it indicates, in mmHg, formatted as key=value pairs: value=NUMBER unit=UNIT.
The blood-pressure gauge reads value=136 unit=mmHg
